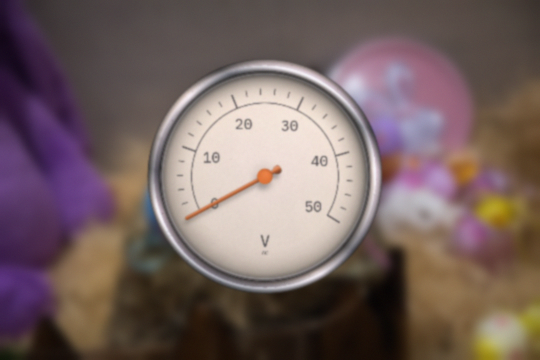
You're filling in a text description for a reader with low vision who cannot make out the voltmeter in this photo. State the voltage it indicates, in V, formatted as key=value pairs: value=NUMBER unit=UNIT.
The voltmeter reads value=0 unit=V
